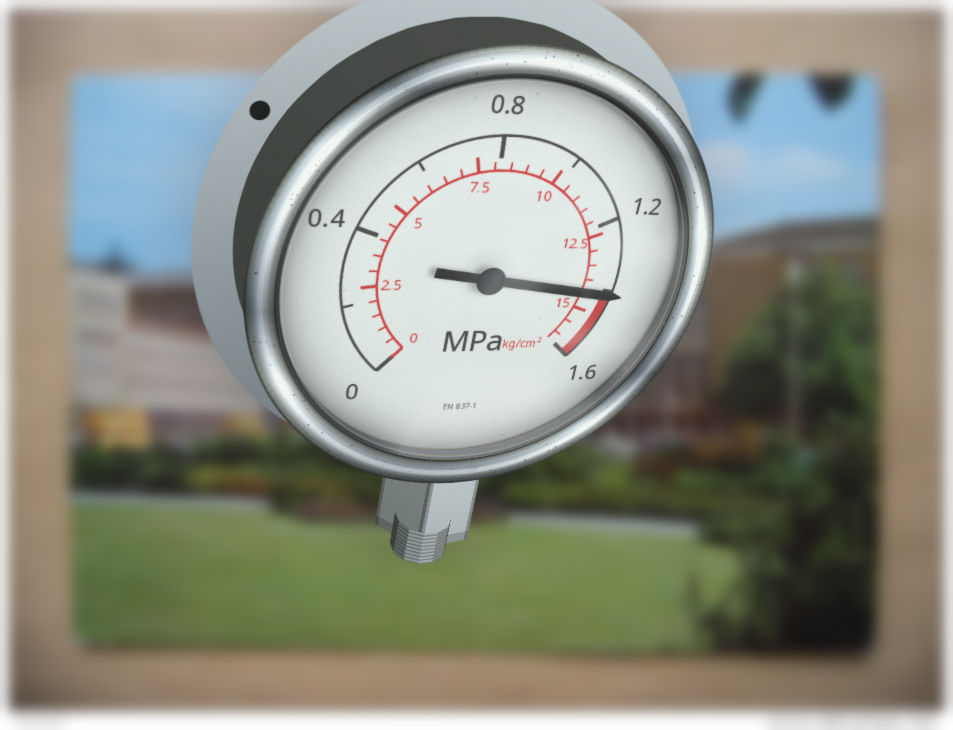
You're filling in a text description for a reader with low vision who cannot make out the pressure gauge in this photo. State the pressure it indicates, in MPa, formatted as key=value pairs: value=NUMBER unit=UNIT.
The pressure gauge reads value=1.4 unit=MPa
